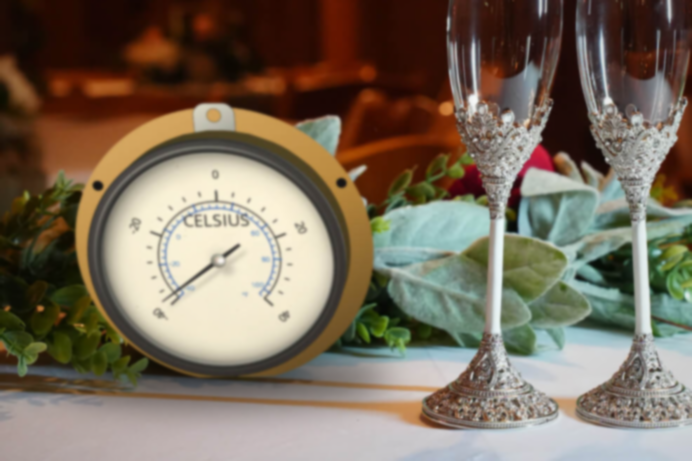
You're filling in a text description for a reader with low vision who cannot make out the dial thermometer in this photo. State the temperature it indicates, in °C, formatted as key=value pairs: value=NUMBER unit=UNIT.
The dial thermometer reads value=-38 unit=°C
